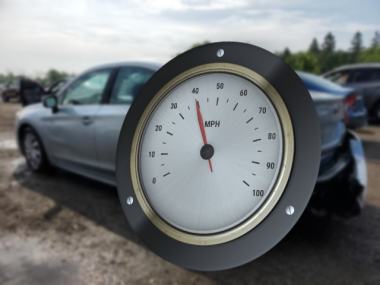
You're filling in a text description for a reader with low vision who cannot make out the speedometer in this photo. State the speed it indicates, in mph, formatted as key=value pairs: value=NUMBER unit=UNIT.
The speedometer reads value=40 unit=mph
